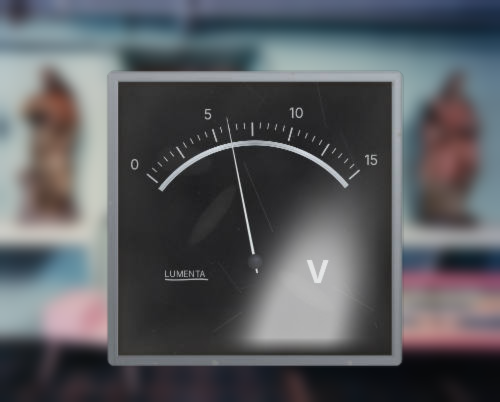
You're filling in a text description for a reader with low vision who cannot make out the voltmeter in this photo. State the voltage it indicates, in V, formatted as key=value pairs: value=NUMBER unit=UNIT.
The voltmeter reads value=6 unit=V
